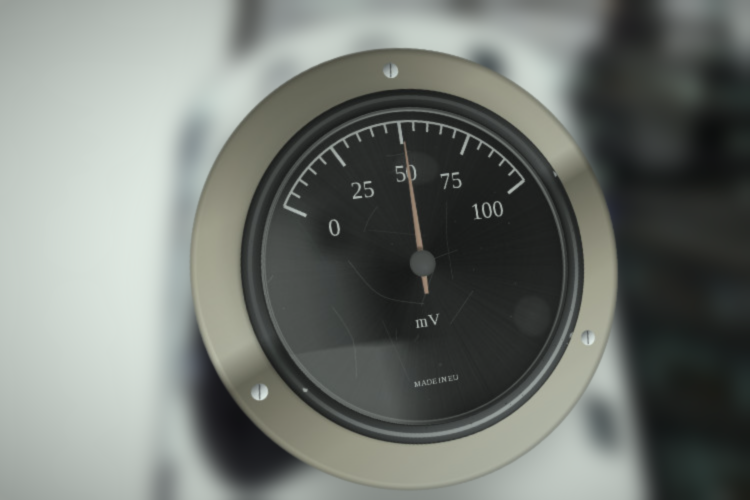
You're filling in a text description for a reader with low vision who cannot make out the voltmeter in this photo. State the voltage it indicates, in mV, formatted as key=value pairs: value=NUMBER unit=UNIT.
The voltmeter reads value=50 unit=mV
